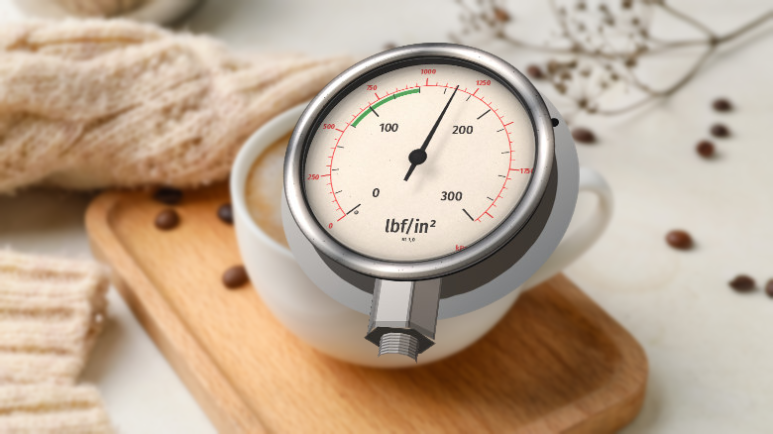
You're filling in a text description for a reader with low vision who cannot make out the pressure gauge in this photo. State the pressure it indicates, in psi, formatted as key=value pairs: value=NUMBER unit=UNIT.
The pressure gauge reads value=170 unit=psi
